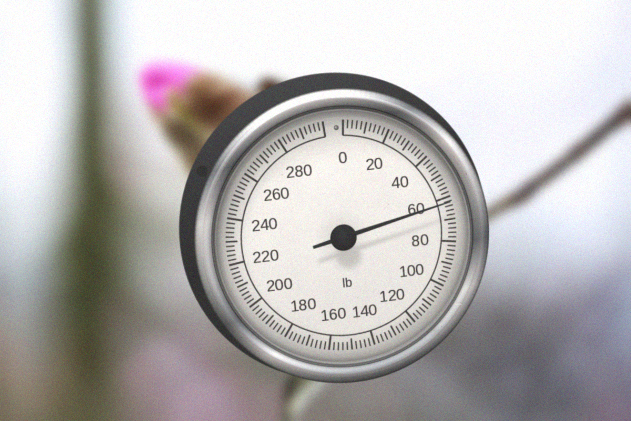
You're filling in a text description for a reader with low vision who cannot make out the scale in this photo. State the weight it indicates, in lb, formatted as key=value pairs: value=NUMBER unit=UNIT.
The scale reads value=62 unit=lb
